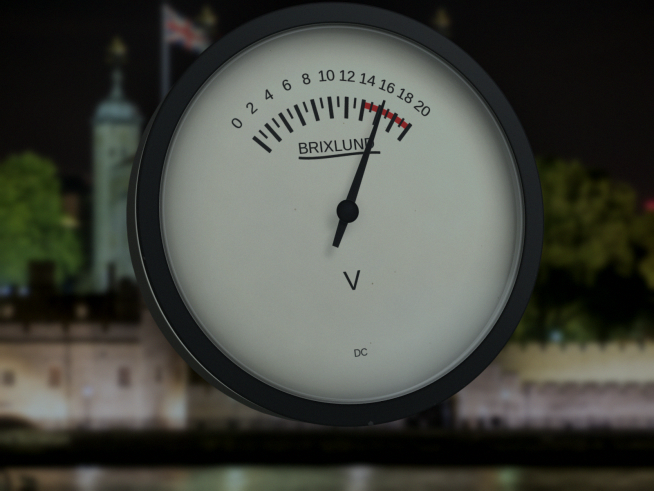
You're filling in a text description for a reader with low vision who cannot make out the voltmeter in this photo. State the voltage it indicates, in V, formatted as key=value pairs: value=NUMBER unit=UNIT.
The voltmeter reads value=16 unit=V
